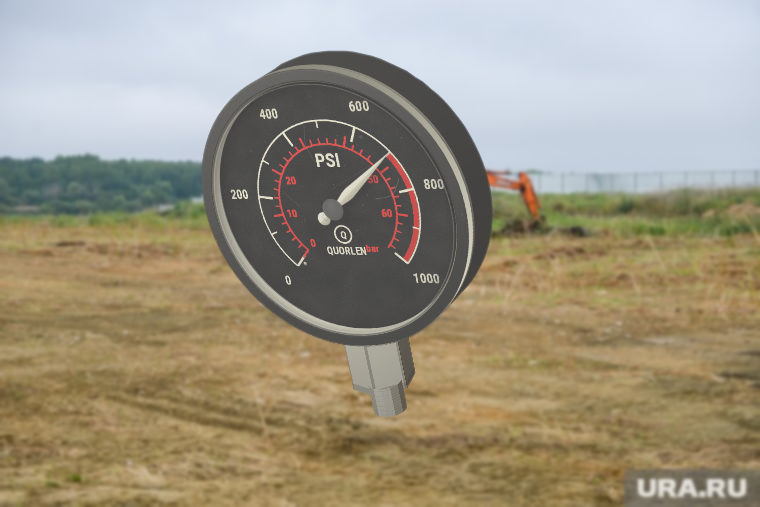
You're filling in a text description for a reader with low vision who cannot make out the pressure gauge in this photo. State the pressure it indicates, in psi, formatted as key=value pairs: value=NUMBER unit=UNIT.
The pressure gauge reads value=700 unit=psi
